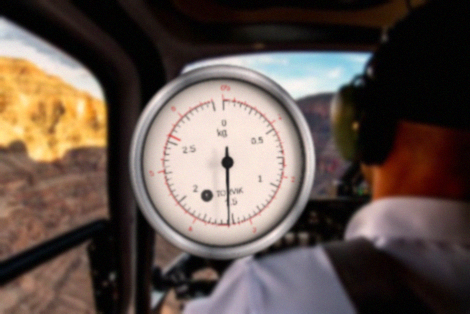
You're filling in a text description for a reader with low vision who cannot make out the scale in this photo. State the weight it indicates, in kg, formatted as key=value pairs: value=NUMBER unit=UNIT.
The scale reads value=1.55 unit=kg
